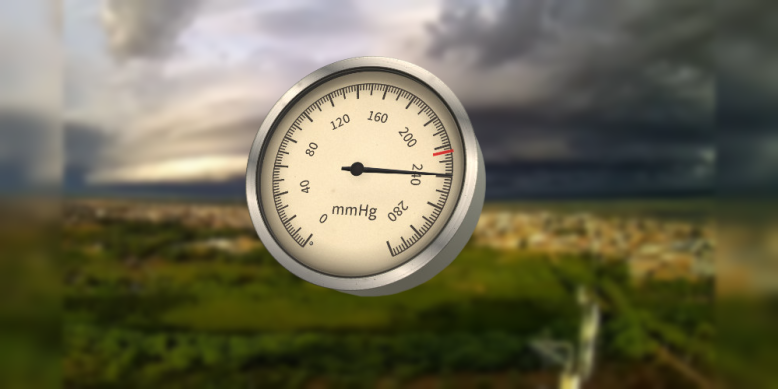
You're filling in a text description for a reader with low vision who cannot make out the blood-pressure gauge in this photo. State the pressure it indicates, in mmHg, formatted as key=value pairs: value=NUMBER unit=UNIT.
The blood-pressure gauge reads value=240 unit=mmHg
